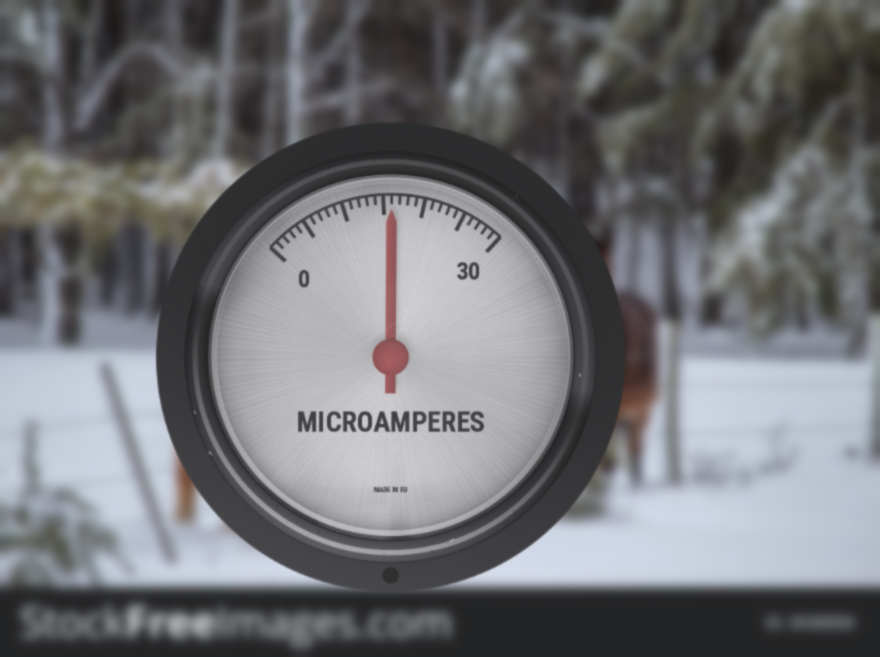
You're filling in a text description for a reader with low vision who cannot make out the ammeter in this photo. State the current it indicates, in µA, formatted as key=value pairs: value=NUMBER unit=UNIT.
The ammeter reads value=16 unit=µA
